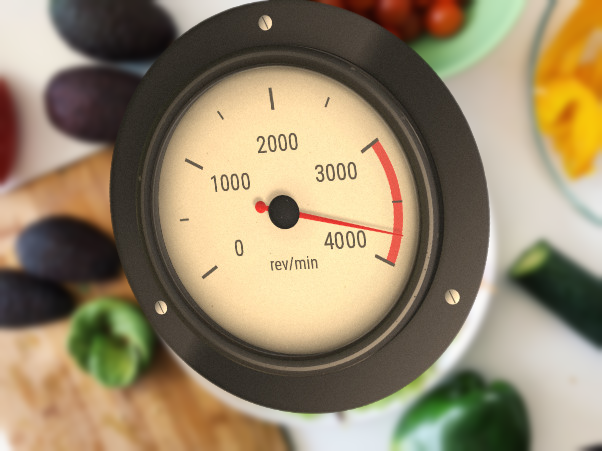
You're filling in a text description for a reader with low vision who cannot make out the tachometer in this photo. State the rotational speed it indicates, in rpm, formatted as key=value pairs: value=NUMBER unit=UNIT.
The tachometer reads value=3750 unit=rpm
